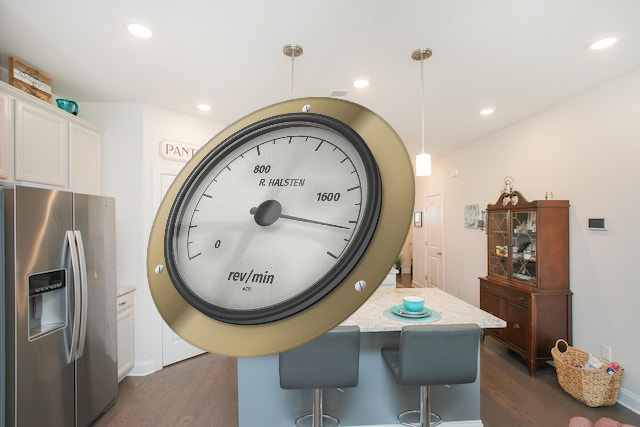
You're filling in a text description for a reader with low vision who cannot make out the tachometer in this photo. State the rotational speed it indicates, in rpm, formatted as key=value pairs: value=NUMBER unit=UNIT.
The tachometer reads value=1850 unit=rpm
